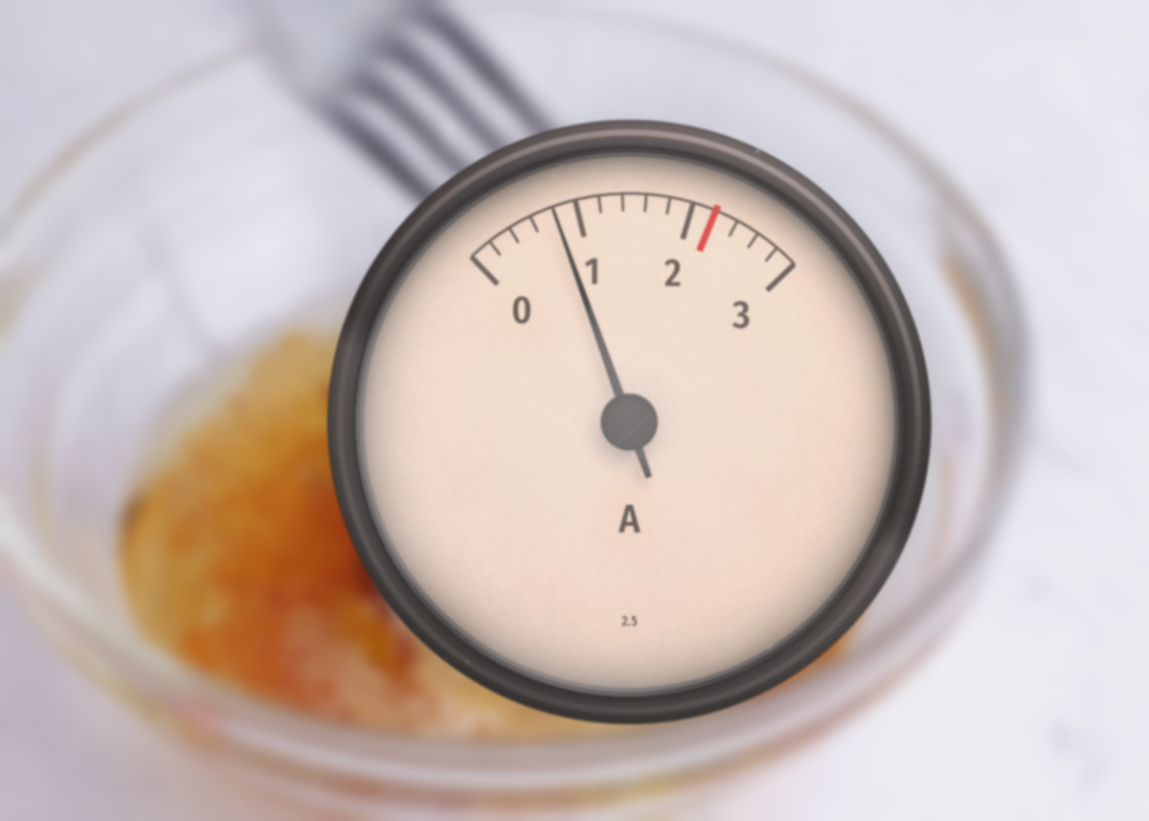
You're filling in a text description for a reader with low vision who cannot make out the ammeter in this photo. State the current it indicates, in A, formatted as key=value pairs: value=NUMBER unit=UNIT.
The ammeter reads value=0.8 unit=A
